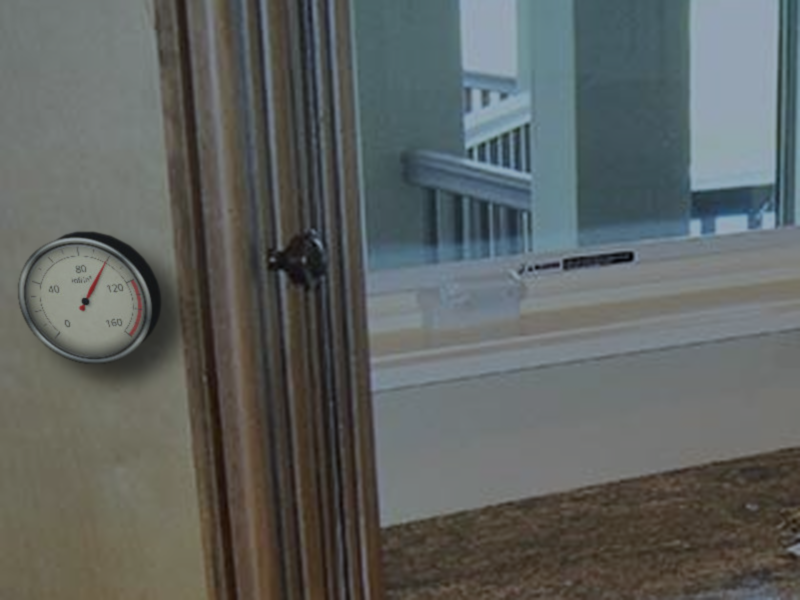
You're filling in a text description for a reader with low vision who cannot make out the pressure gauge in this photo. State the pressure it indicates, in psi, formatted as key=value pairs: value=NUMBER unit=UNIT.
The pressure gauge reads value=100 unit=psi
